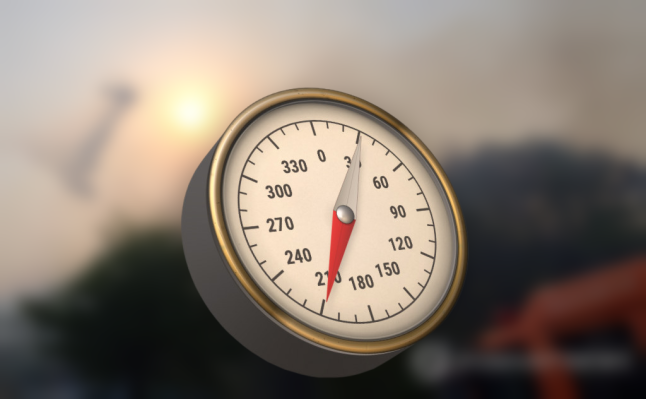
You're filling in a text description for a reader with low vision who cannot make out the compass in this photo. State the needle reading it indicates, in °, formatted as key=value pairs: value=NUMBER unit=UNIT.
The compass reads value=210 unit=°
